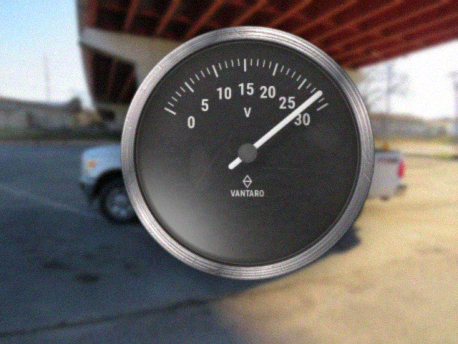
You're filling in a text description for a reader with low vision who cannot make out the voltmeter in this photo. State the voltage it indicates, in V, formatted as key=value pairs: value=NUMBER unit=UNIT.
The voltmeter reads value=28 unit=V
